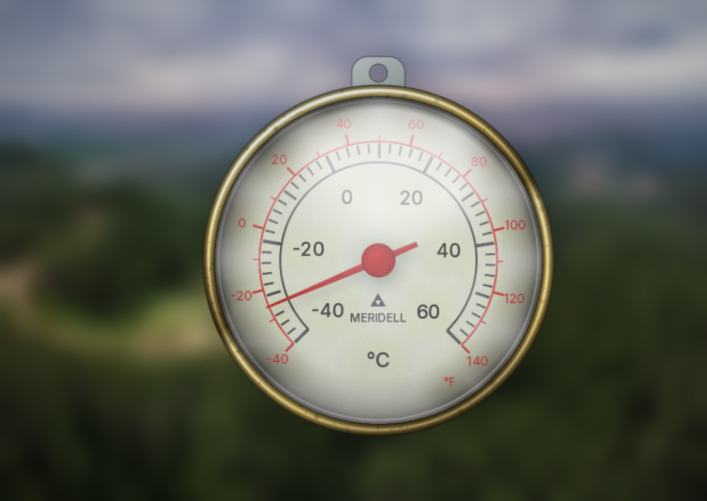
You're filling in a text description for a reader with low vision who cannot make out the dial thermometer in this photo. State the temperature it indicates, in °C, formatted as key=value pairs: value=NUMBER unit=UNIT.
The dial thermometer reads value=-32 unit=°C
